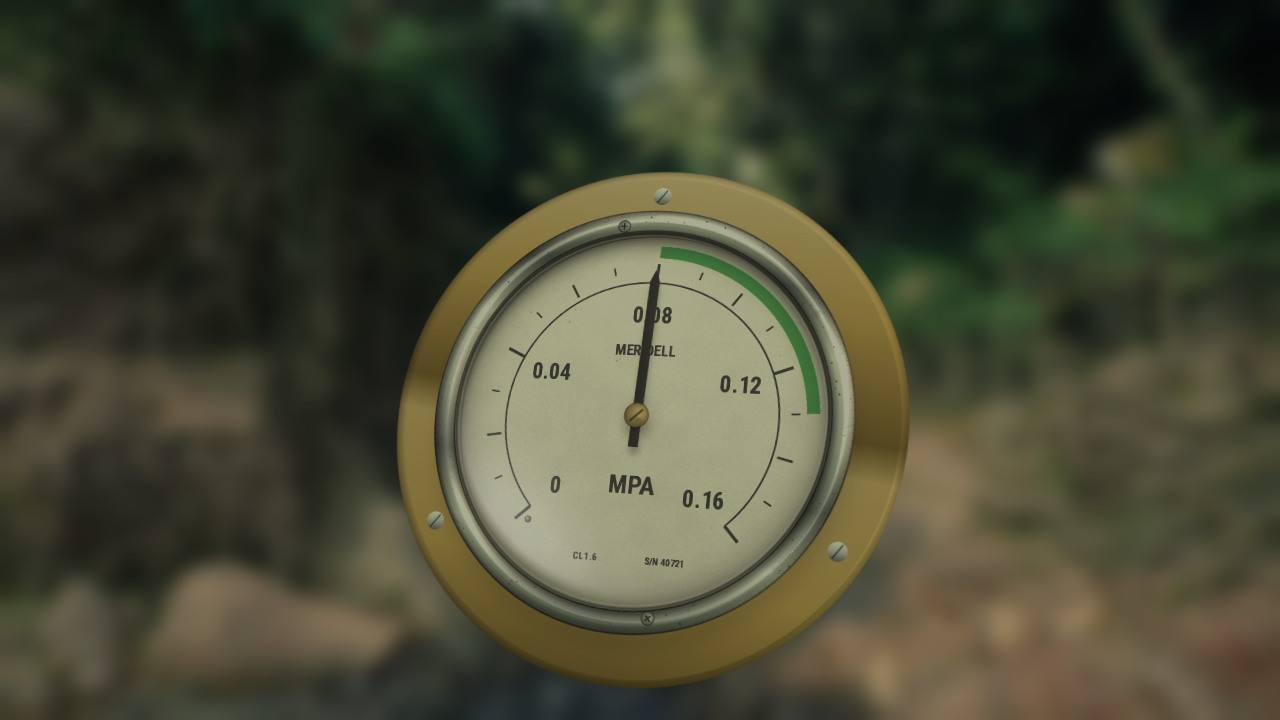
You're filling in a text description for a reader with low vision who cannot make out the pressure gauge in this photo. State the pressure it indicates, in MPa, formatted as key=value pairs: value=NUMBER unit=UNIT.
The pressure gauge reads value=0.08 unit=MPa
